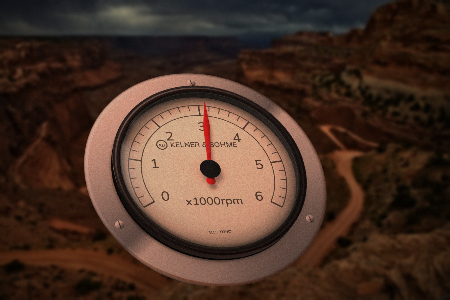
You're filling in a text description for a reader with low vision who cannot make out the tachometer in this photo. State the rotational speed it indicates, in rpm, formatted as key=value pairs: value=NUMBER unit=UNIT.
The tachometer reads value=3100 unit=rpm
